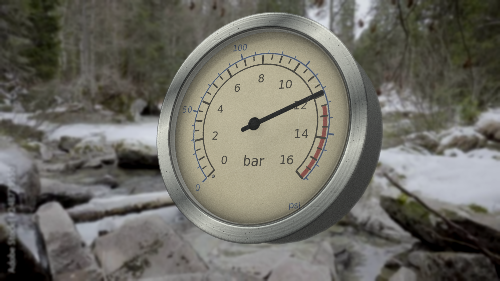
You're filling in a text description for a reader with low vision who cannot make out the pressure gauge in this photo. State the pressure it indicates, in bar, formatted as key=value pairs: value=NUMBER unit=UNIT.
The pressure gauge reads value=12 unit=bar
